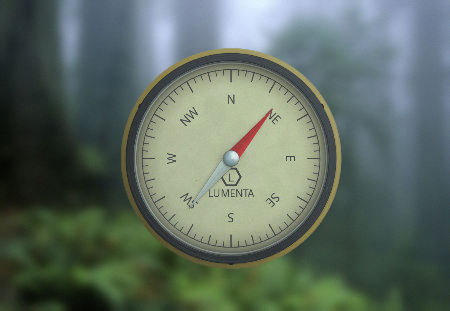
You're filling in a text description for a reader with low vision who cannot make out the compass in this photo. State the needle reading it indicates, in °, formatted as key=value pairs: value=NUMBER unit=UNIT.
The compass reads value=40 unit=°
